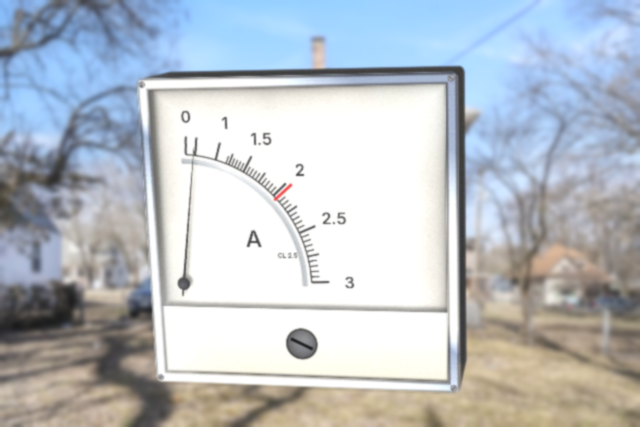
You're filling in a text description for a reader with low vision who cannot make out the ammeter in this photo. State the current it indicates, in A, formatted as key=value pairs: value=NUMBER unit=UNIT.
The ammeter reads value=0.5 unit=A
